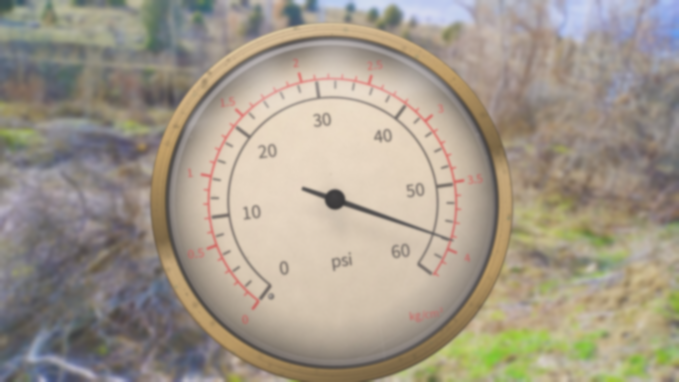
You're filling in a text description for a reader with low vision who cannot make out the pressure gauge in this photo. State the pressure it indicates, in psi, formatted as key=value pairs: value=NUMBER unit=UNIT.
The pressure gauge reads value=56 unit=psi
